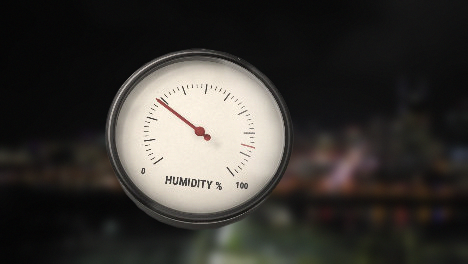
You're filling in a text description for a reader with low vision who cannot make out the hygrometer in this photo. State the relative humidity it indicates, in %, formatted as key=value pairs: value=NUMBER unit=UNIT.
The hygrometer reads value=28 unit=%
